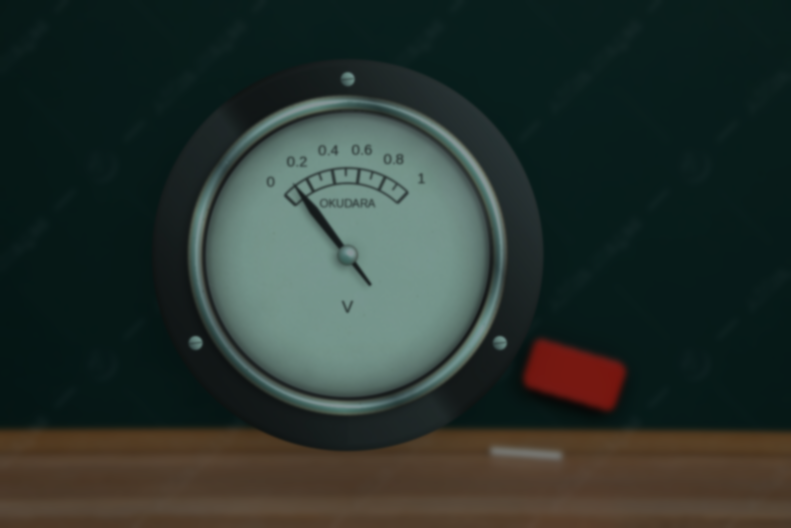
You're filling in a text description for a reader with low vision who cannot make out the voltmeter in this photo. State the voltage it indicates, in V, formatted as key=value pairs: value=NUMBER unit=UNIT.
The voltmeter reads value=0.1 unit=V
